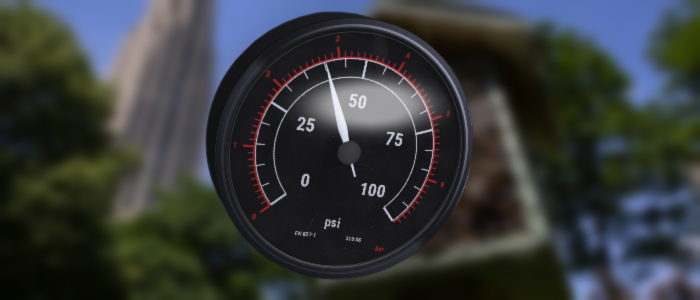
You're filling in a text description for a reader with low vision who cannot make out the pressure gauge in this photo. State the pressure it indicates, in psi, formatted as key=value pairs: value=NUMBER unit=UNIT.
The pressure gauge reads value=40 unit=psi
